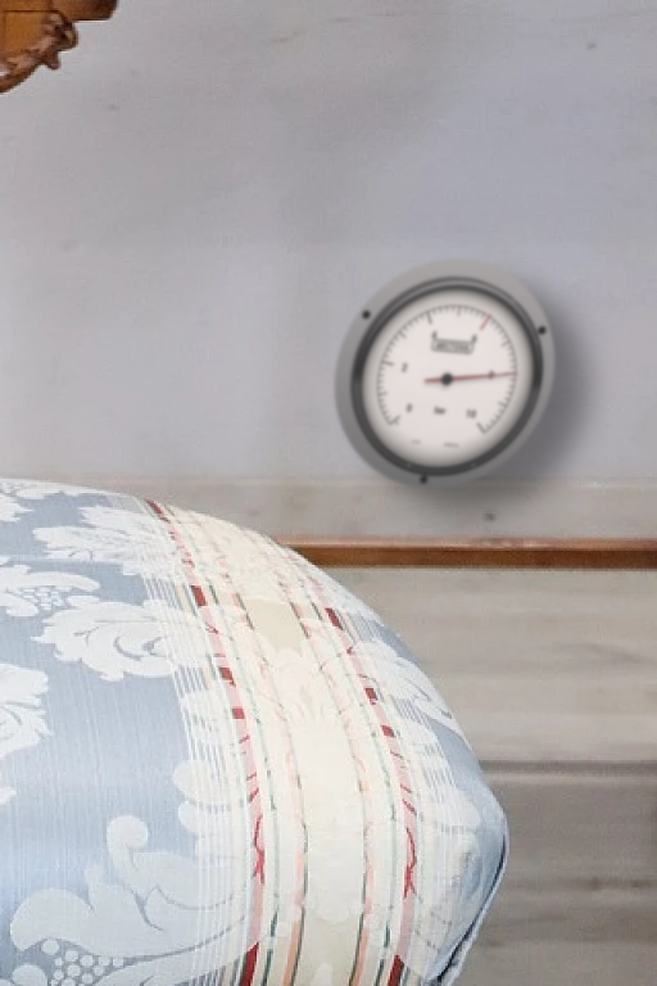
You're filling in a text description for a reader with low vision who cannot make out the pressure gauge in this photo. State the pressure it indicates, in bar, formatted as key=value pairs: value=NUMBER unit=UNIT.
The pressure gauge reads value=8 unit=bar
